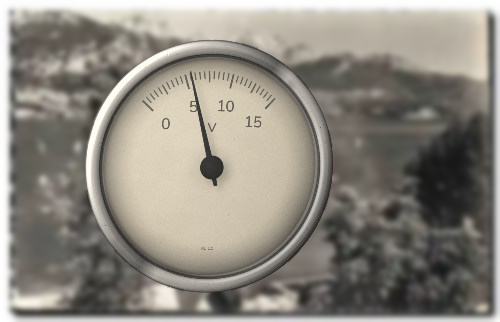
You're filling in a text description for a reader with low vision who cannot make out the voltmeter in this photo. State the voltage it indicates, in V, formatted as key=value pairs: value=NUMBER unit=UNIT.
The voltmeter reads value=5.5 unit=V
